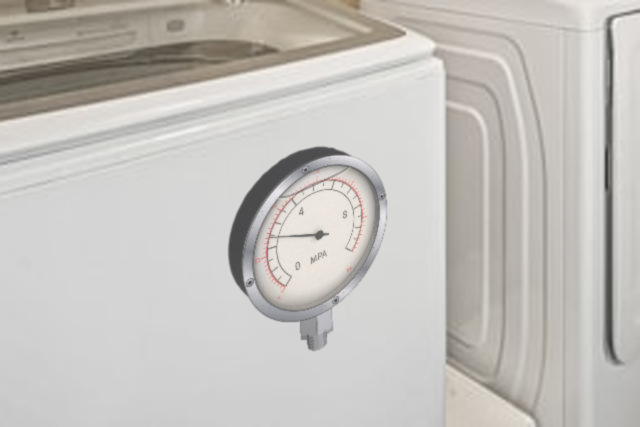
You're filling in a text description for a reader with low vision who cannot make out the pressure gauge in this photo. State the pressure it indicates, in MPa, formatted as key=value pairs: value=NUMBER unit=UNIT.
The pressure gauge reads value=2.5 unit=MPa
